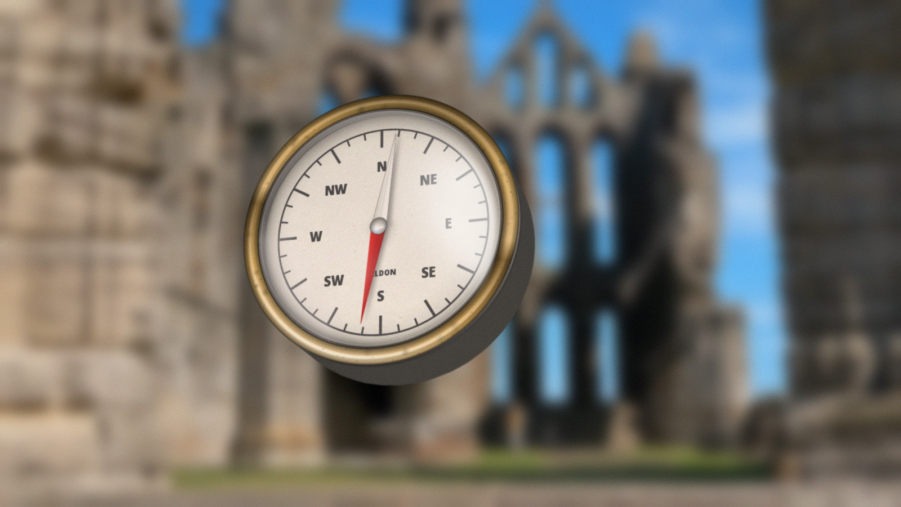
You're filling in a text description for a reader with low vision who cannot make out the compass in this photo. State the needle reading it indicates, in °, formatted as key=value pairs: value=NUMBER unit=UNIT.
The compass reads value=190 unit=°
